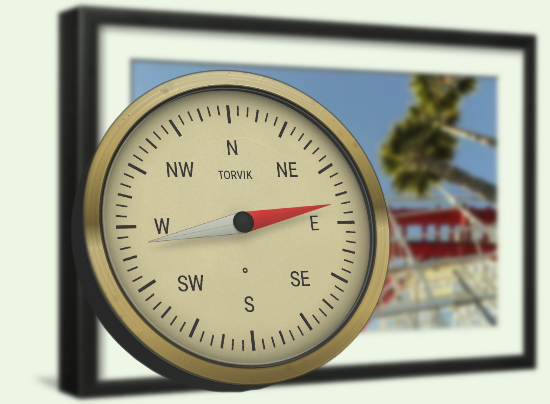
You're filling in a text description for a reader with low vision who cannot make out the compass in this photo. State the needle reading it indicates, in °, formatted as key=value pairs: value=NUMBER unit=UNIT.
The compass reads value=80 unit=°
